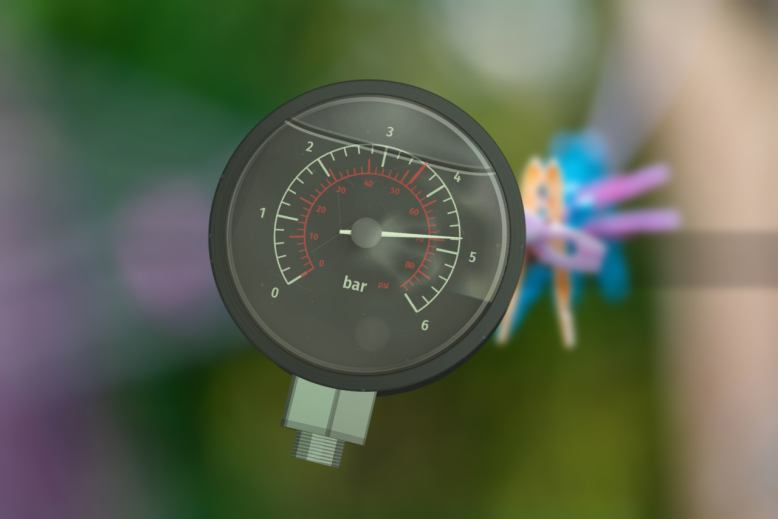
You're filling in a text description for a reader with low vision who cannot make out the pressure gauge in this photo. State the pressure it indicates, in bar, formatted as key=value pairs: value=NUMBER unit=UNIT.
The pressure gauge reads value=4.8 unit=bar
